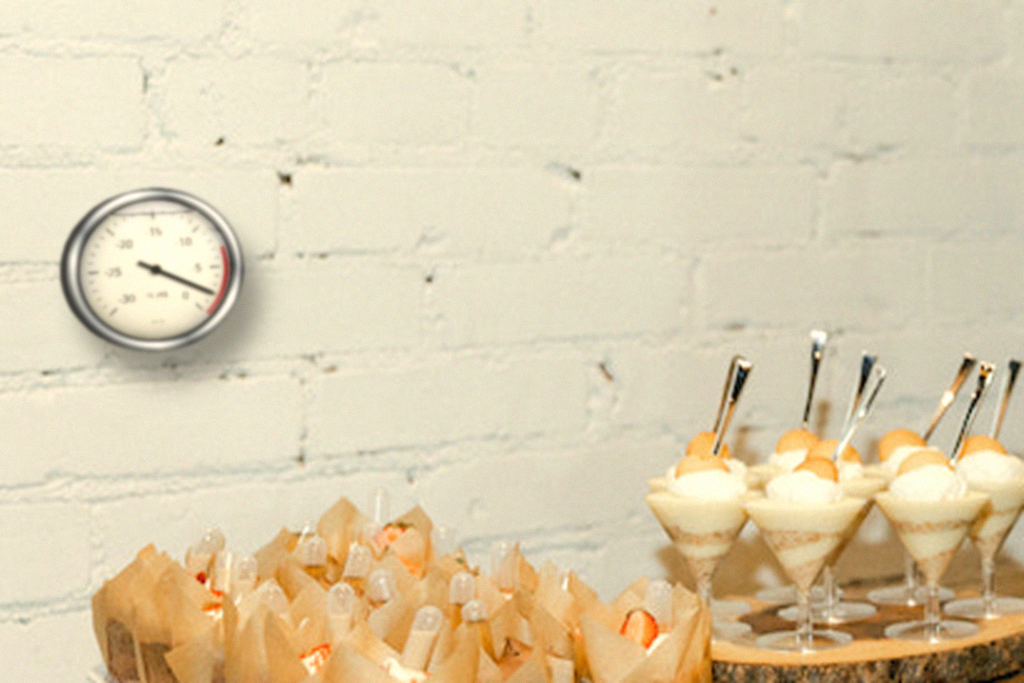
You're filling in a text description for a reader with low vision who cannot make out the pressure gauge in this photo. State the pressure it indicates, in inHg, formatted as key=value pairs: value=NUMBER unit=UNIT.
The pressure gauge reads value=-2 unit=inHg
